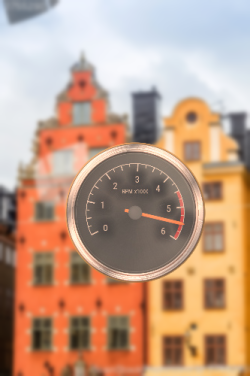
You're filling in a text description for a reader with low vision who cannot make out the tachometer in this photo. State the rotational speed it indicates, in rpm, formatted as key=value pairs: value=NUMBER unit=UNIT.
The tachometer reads value=5500 unit=rpm
